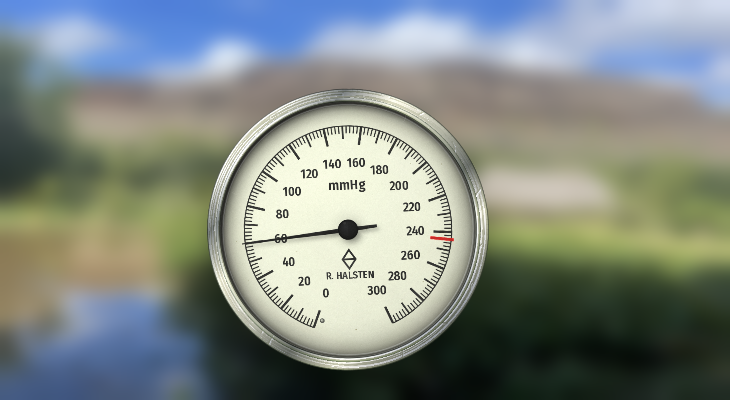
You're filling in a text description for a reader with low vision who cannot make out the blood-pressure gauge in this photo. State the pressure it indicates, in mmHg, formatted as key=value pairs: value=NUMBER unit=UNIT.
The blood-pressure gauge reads value=60 unit=mmHg
